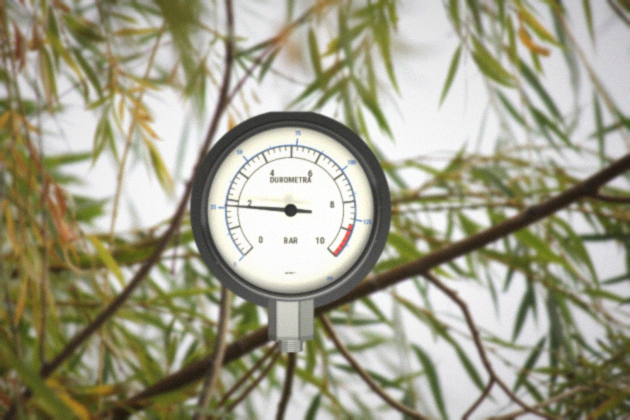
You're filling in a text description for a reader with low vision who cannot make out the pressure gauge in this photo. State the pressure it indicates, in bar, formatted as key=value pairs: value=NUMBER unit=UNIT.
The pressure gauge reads value=1.8 unit=bar
